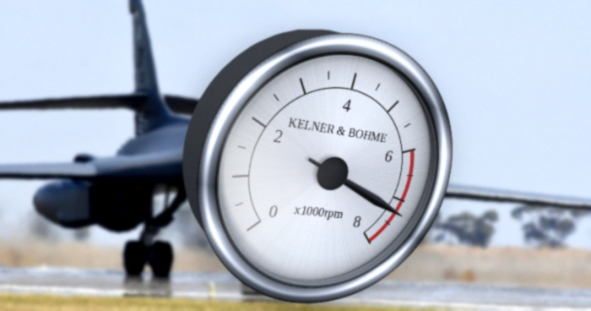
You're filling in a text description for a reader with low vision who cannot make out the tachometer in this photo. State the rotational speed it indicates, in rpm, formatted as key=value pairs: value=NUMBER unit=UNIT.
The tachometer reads value=7250 unit=rpm
